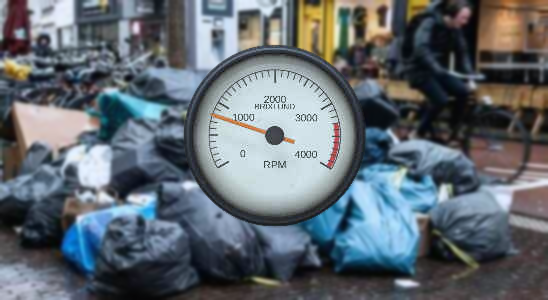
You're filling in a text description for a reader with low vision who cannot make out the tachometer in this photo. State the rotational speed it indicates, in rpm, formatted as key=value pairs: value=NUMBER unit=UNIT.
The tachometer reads value=800 unit=rpm
